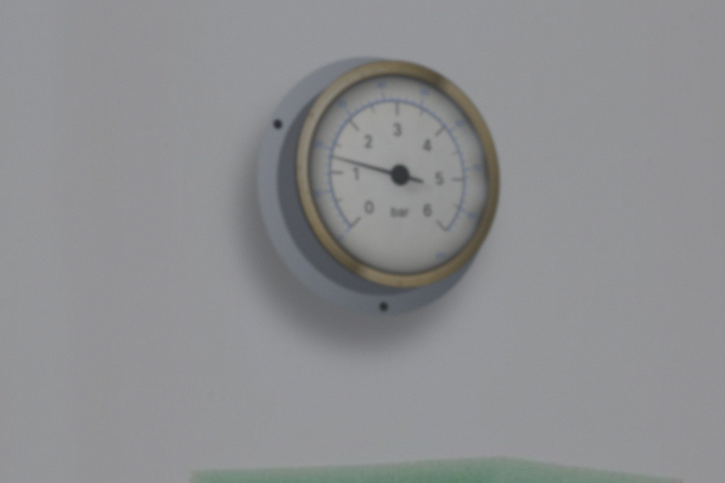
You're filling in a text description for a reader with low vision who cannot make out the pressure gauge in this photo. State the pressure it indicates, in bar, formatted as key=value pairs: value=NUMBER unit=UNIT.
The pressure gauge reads value=1.25 unit=bar
